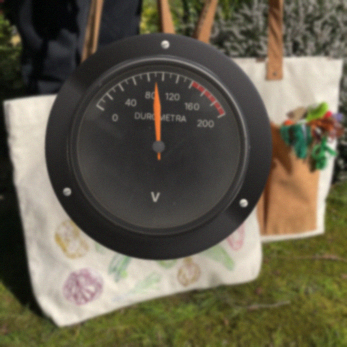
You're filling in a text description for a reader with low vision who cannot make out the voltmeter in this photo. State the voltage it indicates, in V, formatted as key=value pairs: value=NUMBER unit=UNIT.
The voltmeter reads value=90 unit=V
